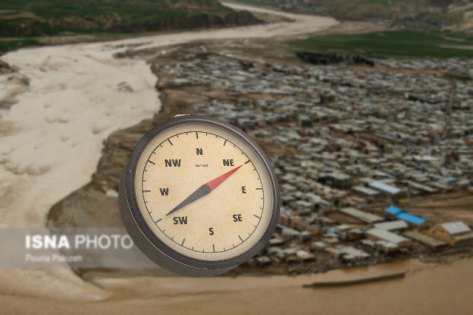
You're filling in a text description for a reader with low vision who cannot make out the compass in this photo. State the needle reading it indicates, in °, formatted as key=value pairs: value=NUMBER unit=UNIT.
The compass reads value=60 unit=°
